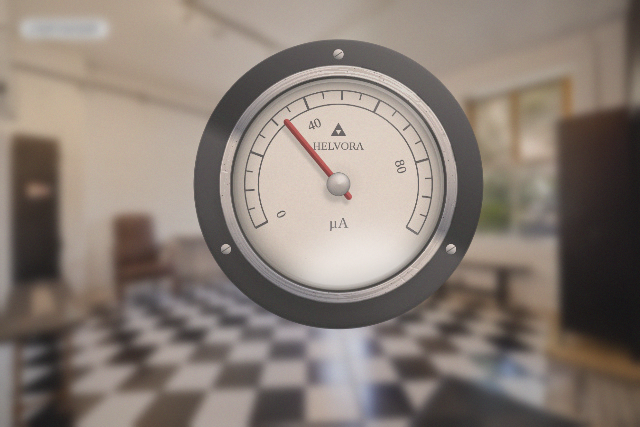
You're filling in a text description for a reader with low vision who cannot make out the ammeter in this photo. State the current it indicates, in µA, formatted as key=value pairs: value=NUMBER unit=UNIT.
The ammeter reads value=32.5 unit=µA
